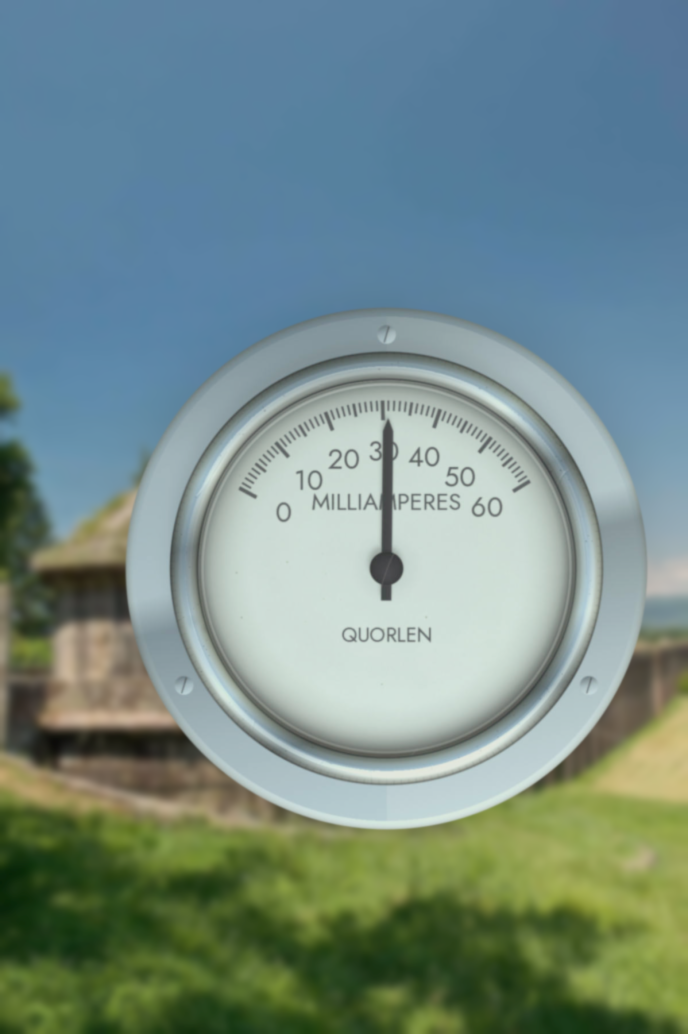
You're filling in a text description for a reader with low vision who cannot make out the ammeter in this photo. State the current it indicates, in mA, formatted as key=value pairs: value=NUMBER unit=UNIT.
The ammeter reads value=31 unit=mA
